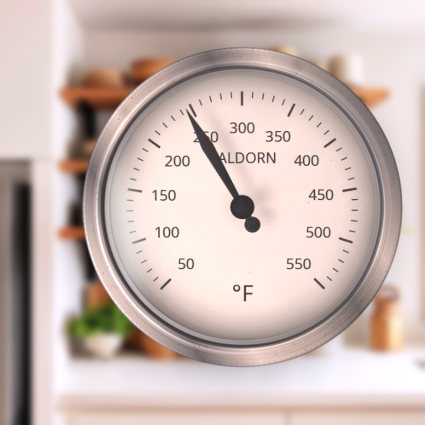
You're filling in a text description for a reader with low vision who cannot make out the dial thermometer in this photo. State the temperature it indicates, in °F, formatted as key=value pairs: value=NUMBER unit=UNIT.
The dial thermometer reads value=245 unit=°F
